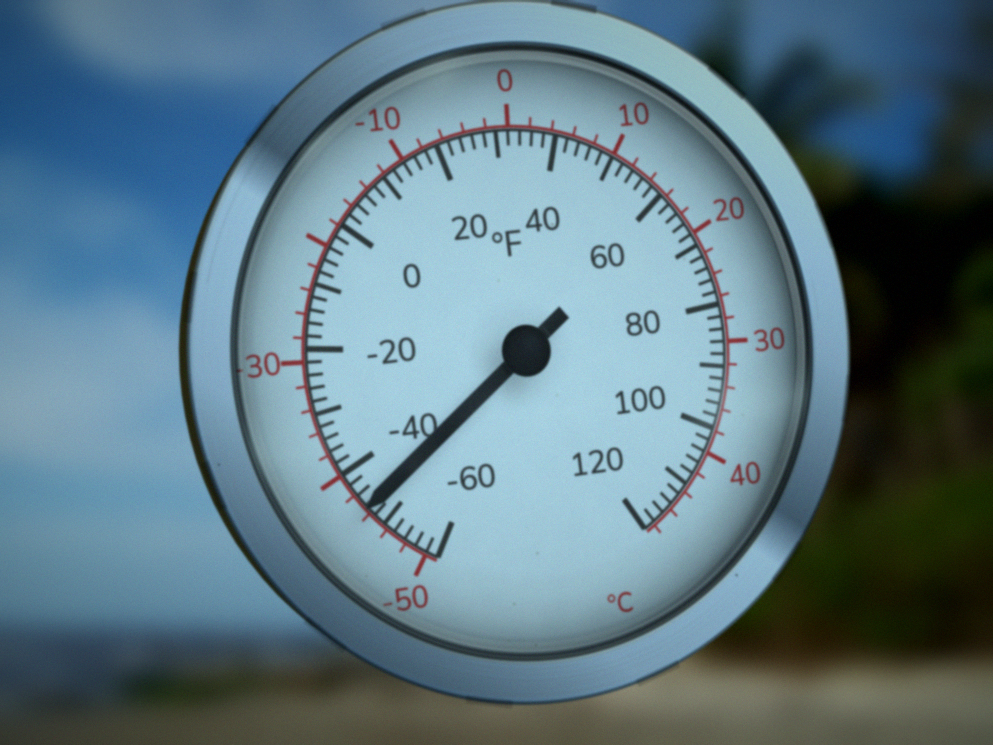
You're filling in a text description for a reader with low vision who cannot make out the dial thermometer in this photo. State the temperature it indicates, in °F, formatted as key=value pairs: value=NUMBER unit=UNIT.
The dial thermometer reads value=-46 unit=°F
